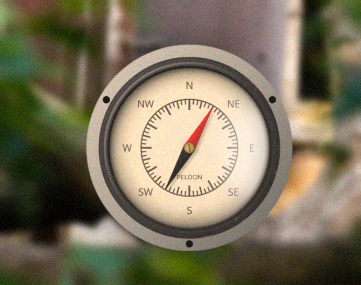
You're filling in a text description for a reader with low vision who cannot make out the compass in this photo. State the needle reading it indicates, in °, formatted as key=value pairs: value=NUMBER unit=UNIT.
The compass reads value=30 unit=°
